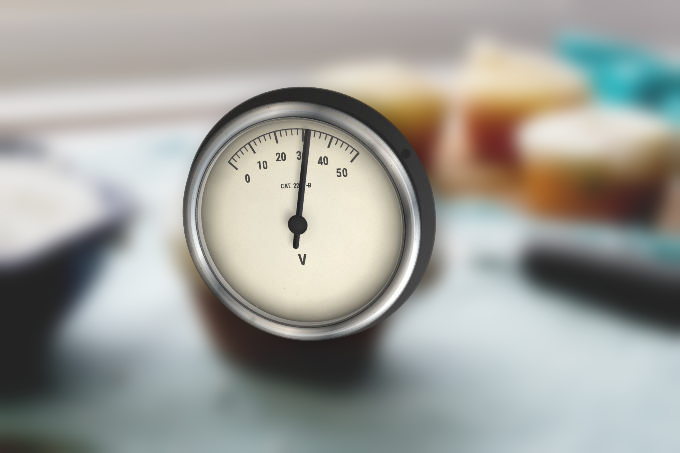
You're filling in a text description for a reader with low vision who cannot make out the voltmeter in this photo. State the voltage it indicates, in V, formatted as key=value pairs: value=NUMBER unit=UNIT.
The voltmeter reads value=32 unit=V
